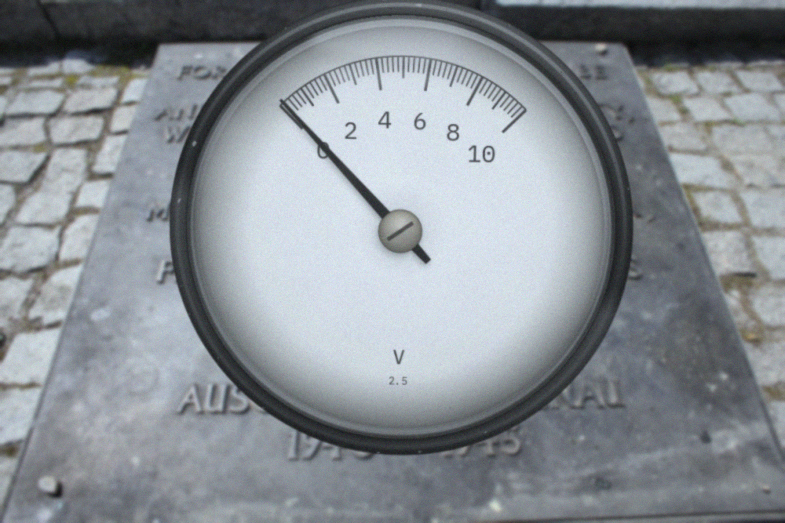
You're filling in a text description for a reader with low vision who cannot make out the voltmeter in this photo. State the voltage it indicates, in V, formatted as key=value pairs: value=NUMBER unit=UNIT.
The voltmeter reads value=0.2 unit=V
